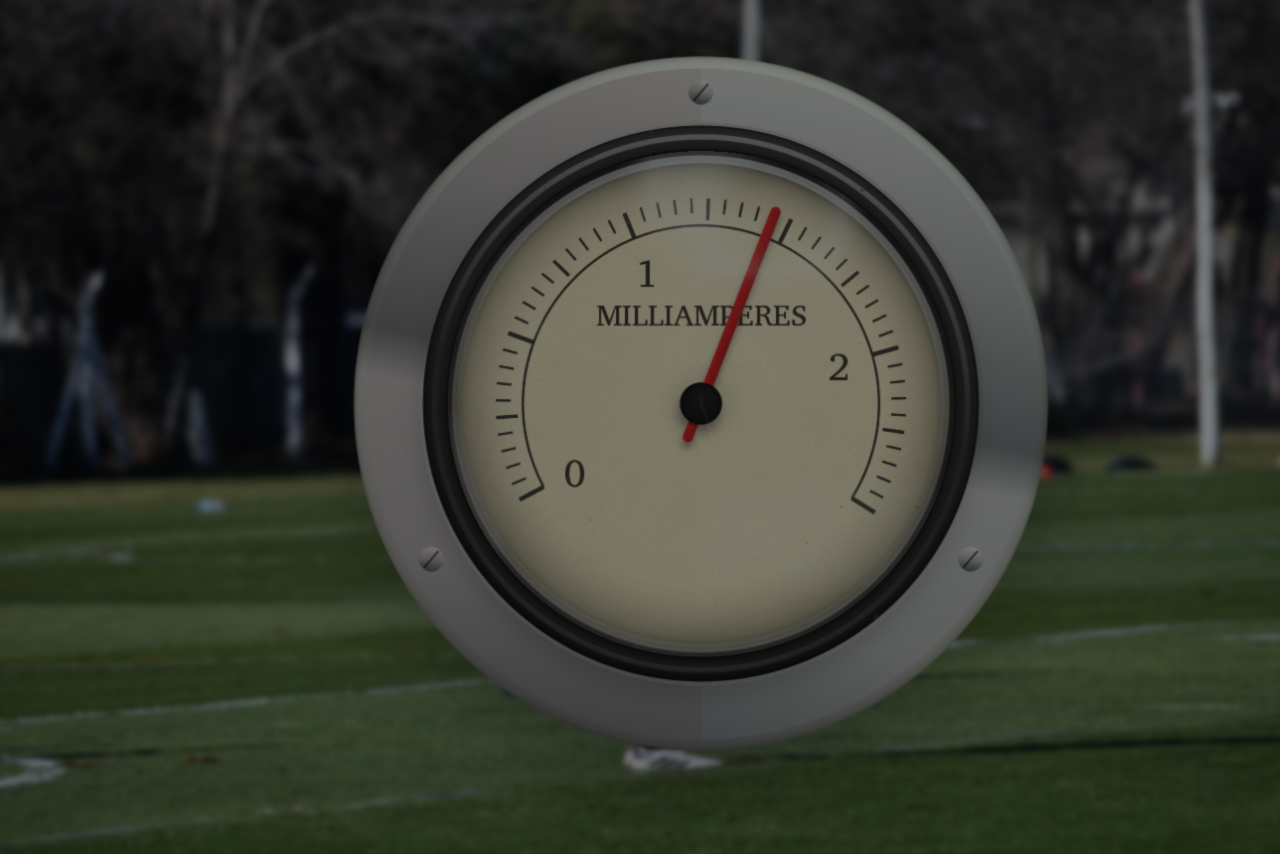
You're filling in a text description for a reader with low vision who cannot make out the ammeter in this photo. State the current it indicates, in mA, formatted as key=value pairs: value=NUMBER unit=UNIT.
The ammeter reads value=1.45 unit=mA
